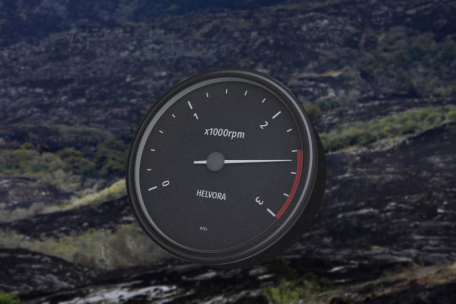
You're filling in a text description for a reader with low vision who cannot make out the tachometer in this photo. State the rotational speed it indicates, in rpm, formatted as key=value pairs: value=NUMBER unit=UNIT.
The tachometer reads value=2500 unit=rpm
